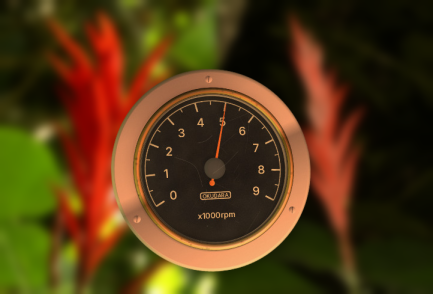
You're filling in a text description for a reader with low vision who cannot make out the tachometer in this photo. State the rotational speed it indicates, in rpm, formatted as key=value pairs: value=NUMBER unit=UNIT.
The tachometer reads value=5000 unit=rpm
